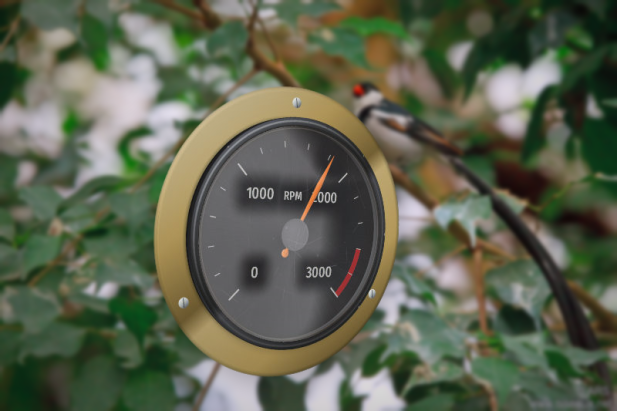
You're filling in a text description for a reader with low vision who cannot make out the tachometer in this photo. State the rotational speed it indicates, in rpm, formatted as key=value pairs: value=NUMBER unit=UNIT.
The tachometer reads value=1800 unit=rpm
